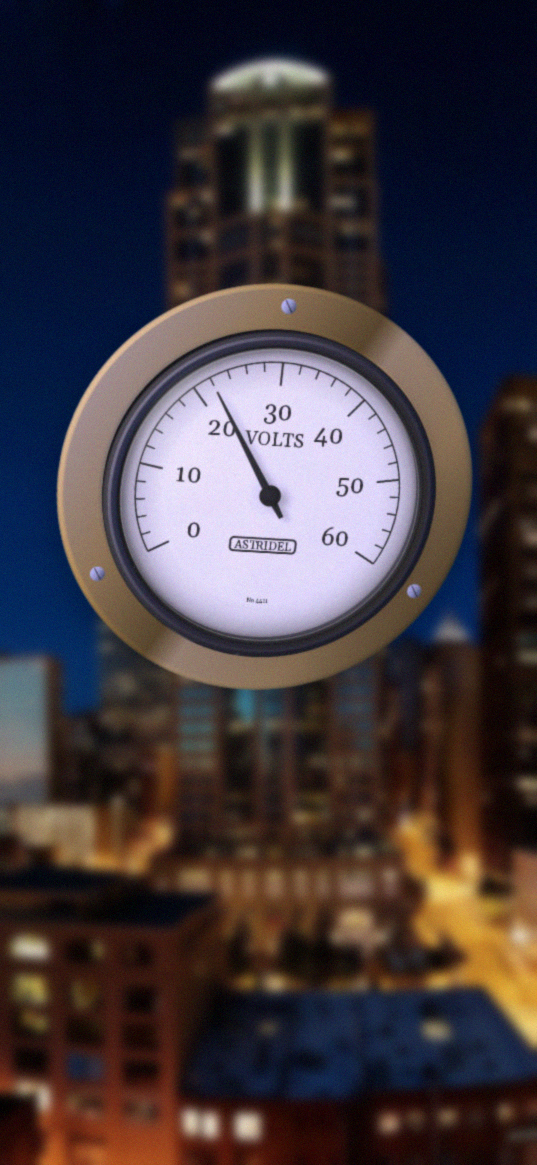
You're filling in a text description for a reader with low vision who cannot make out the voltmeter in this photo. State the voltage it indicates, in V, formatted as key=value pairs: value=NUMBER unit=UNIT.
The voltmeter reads value=22 unit=V
